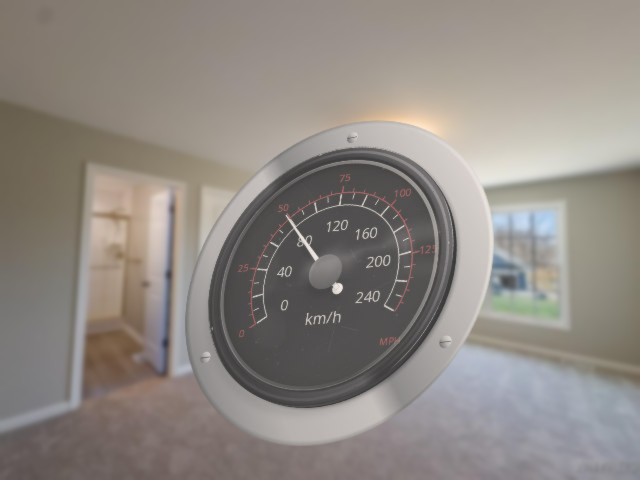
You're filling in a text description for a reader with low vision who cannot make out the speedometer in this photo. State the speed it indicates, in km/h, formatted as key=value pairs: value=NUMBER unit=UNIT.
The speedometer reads value=80 unit=km/h
